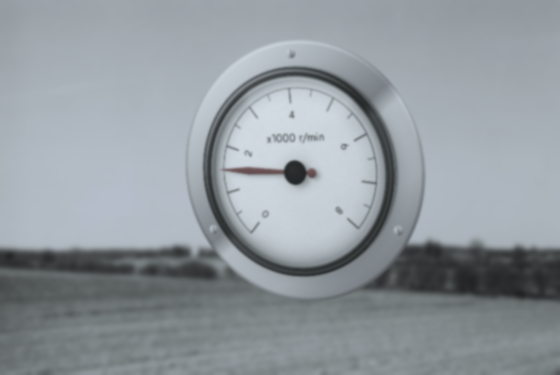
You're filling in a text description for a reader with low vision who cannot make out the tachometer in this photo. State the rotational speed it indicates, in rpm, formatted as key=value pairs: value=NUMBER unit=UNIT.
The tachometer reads value=1500 unit=rpm
